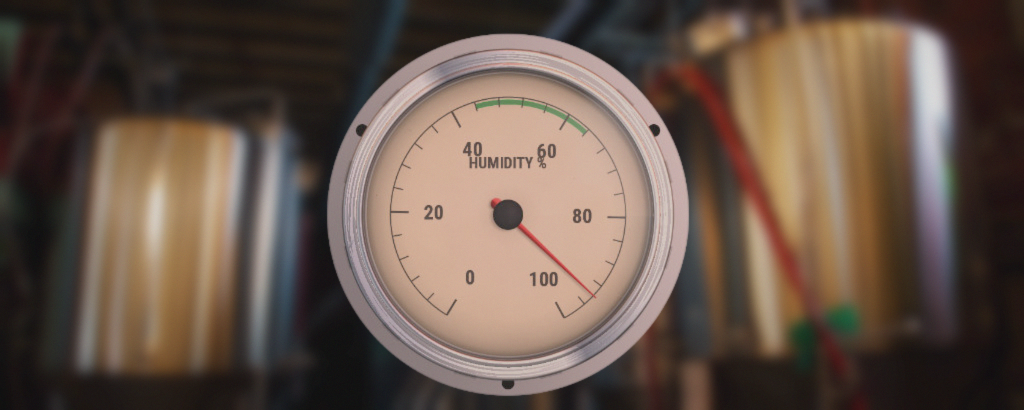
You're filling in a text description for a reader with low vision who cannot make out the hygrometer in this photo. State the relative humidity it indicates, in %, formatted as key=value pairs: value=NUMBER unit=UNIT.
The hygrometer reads value=94 unit=%
